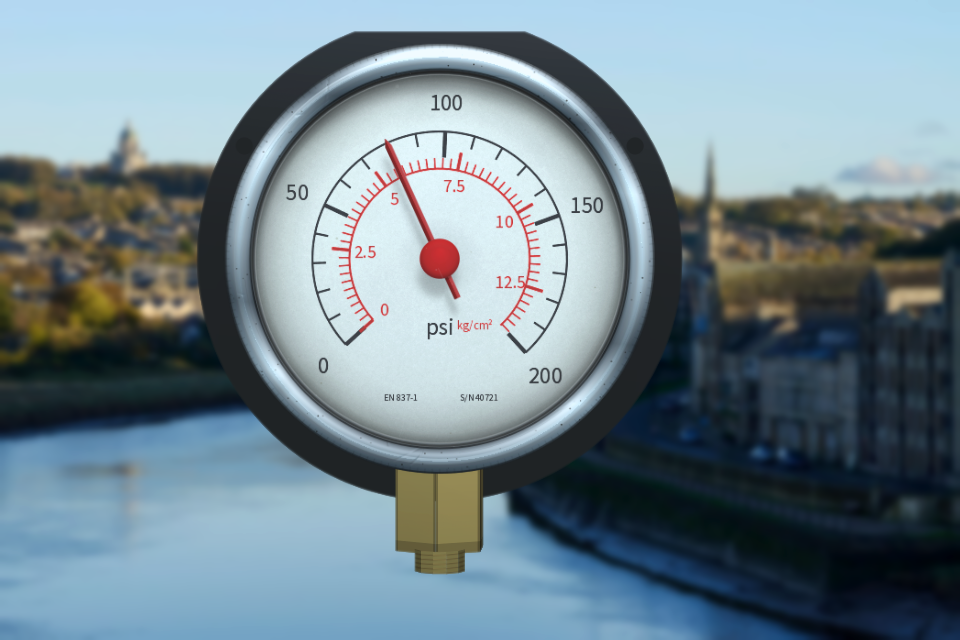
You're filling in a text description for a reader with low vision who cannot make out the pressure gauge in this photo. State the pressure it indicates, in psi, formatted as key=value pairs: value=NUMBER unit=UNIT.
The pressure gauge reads value=80 unit=psi
